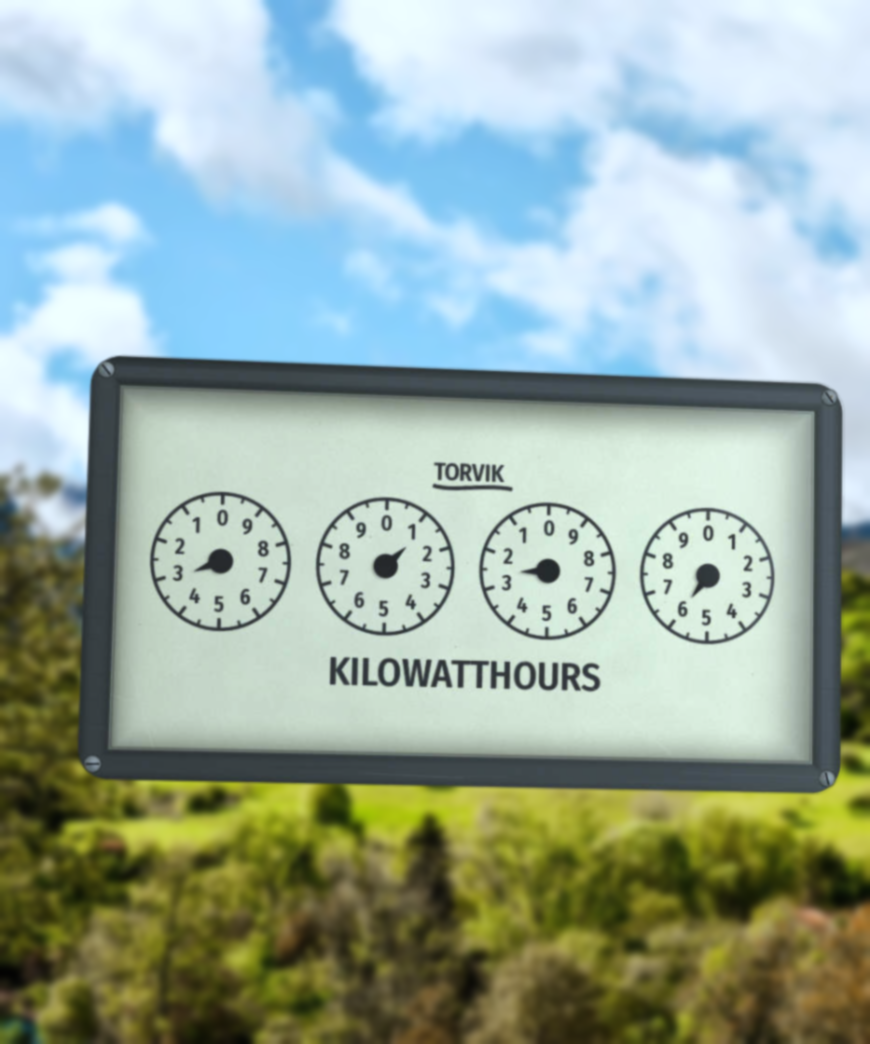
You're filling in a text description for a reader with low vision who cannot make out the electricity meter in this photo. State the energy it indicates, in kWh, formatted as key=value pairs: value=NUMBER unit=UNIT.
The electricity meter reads value=3126 unit=kWh
